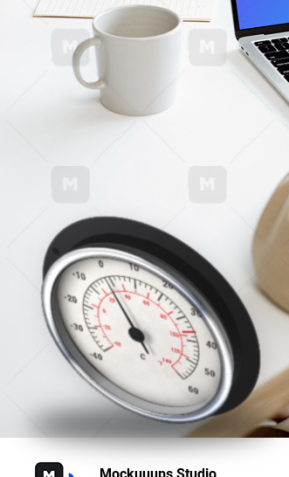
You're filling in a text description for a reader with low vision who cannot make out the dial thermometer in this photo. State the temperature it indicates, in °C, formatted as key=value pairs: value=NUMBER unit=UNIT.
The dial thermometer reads value=0 unit=°C
